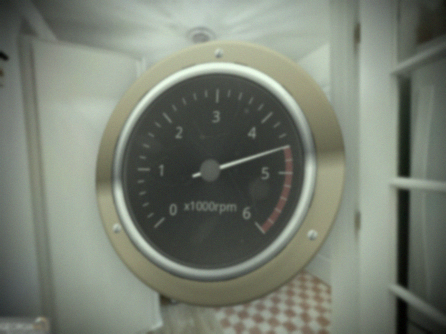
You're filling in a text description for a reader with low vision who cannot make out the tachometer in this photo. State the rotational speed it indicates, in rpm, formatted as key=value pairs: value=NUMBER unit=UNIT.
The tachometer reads value=4600 unit=rpm
